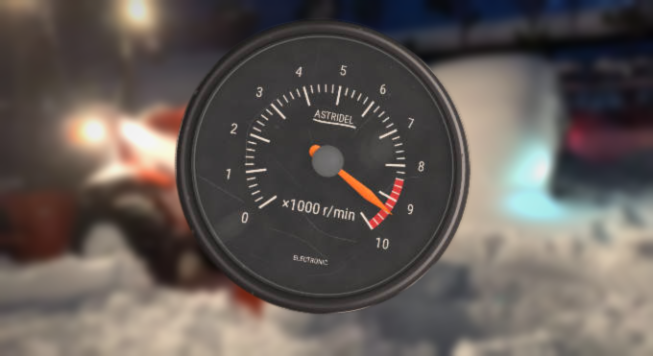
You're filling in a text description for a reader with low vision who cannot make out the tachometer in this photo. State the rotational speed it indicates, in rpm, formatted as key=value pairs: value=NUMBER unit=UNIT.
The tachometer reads value=9400 unit=rpm
